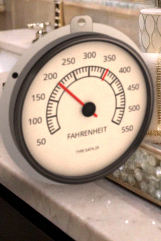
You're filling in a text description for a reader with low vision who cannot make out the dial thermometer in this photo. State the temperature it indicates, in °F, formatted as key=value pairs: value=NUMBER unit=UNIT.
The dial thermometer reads value=200 unit=°F
